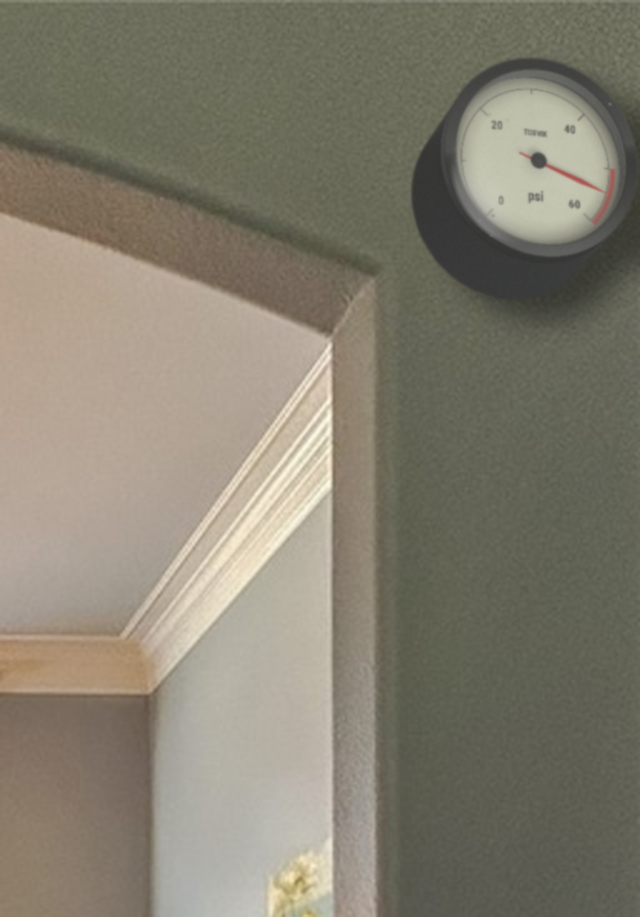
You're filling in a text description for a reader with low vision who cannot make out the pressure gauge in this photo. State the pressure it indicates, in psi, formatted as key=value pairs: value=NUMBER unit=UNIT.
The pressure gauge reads value=55 unit=psi
